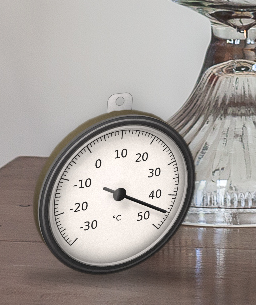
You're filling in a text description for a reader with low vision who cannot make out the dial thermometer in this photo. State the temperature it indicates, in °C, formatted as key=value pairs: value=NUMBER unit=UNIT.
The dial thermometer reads value=45 unit=°C
